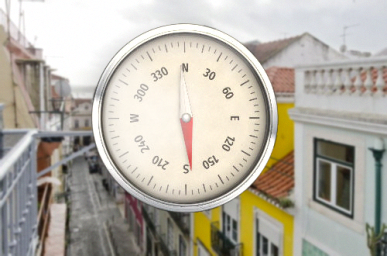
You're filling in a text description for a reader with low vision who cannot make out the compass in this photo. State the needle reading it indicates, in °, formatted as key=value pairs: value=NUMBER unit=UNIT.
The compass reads value=175 unit=°
